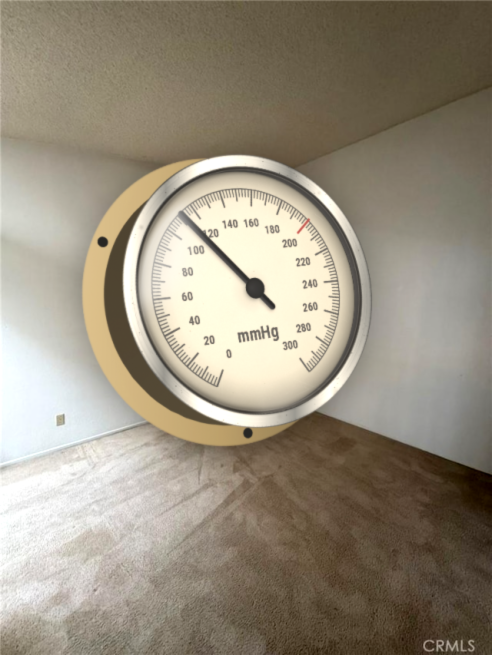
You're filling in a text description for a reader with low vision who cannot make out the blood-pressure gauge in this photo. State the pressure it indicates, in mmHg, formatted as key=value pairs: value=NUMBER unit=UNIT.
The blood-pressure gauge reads value=110 unit=mmHg
